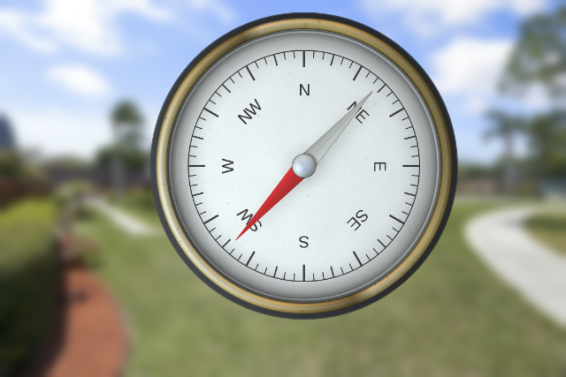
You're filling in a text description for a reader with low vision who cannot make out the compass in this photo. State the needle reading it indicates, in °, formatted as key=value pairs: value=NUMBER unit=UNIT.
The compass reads value=222.5 unit=°
